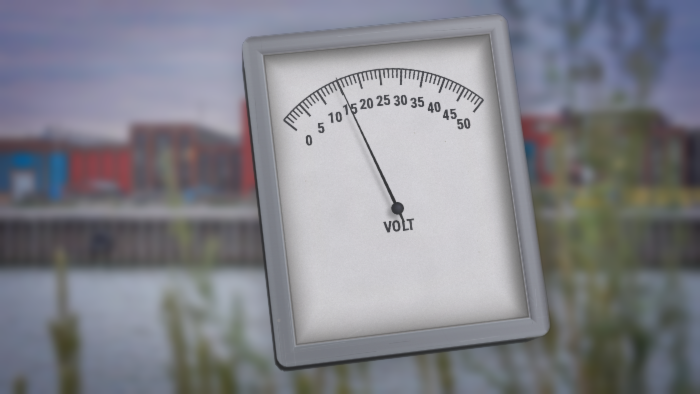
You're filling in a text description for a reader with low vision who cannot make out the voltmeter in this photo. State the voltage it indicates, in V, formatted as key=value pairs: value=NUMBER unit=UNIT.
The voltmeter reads value=15 unit=V
